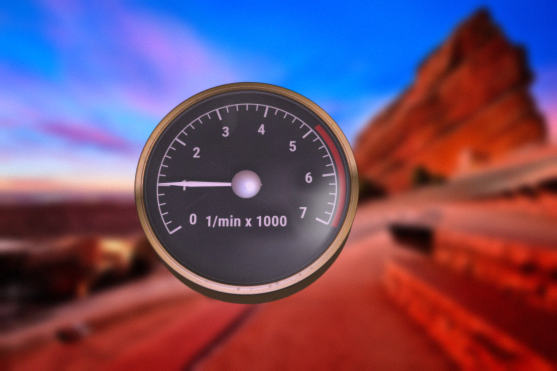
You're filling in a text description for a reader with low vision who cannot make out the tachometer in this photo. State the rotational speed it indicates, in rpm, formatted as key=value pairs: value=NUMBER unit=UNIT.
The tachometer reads value=1000 unit=rpm
